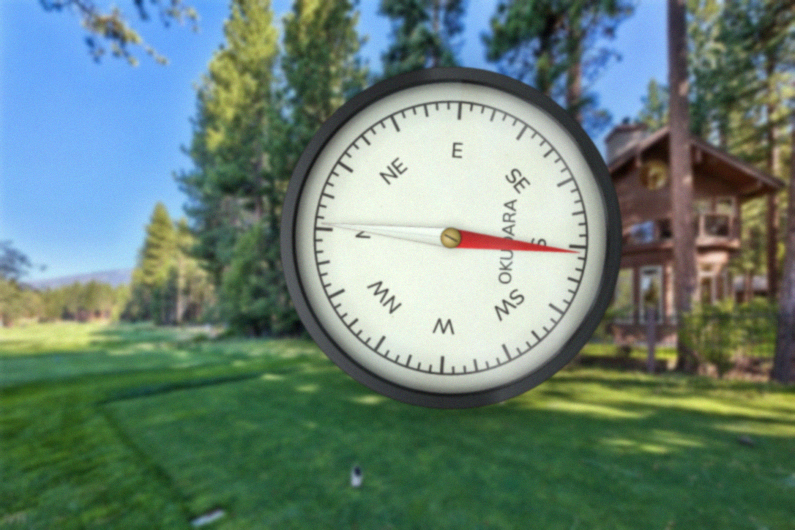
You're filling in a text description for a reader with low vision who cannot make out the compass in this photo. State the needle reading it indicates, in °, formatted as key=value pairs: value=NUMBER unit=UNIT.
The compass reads value=182.5 unit=°
